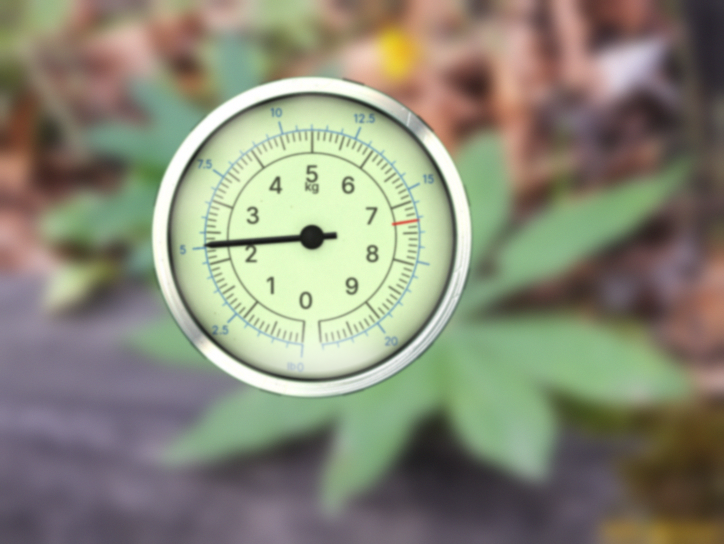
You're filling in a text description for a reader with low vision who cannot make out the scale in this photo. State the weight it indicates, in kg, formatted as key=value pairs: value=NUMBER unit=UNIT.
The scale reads value=2.3 unit=kg
